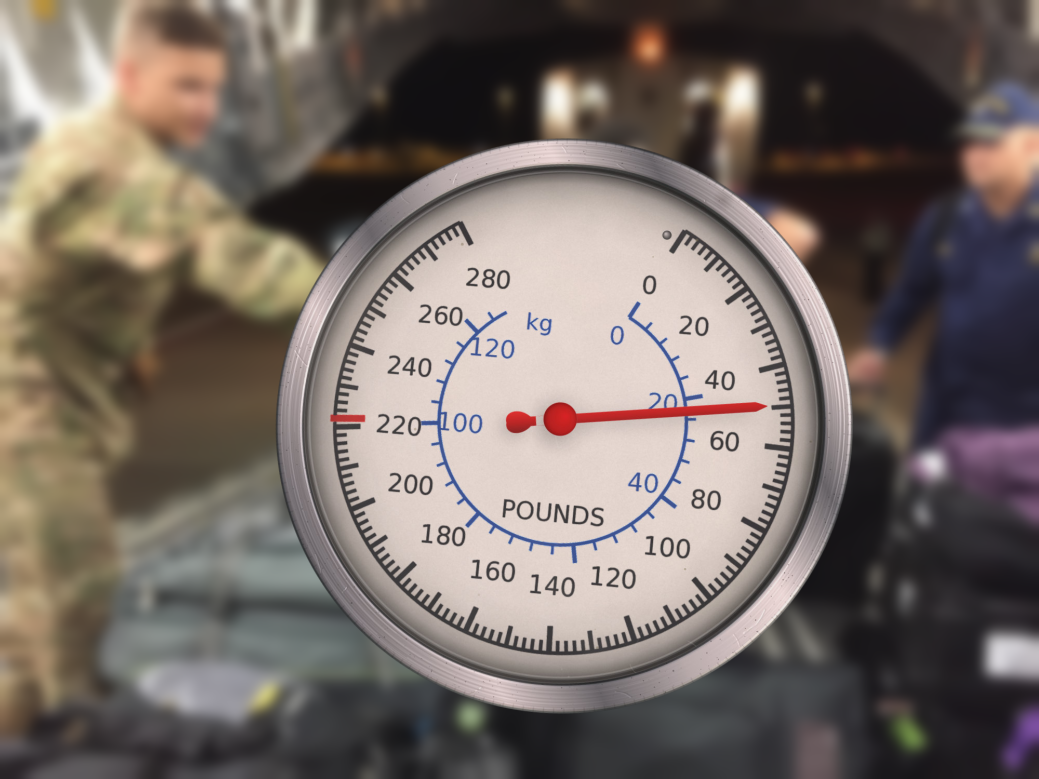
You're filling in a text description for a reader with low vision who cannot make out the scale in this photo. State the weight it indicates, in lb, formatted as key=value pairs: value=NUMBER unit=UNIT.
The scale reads value=50 unit=lb
